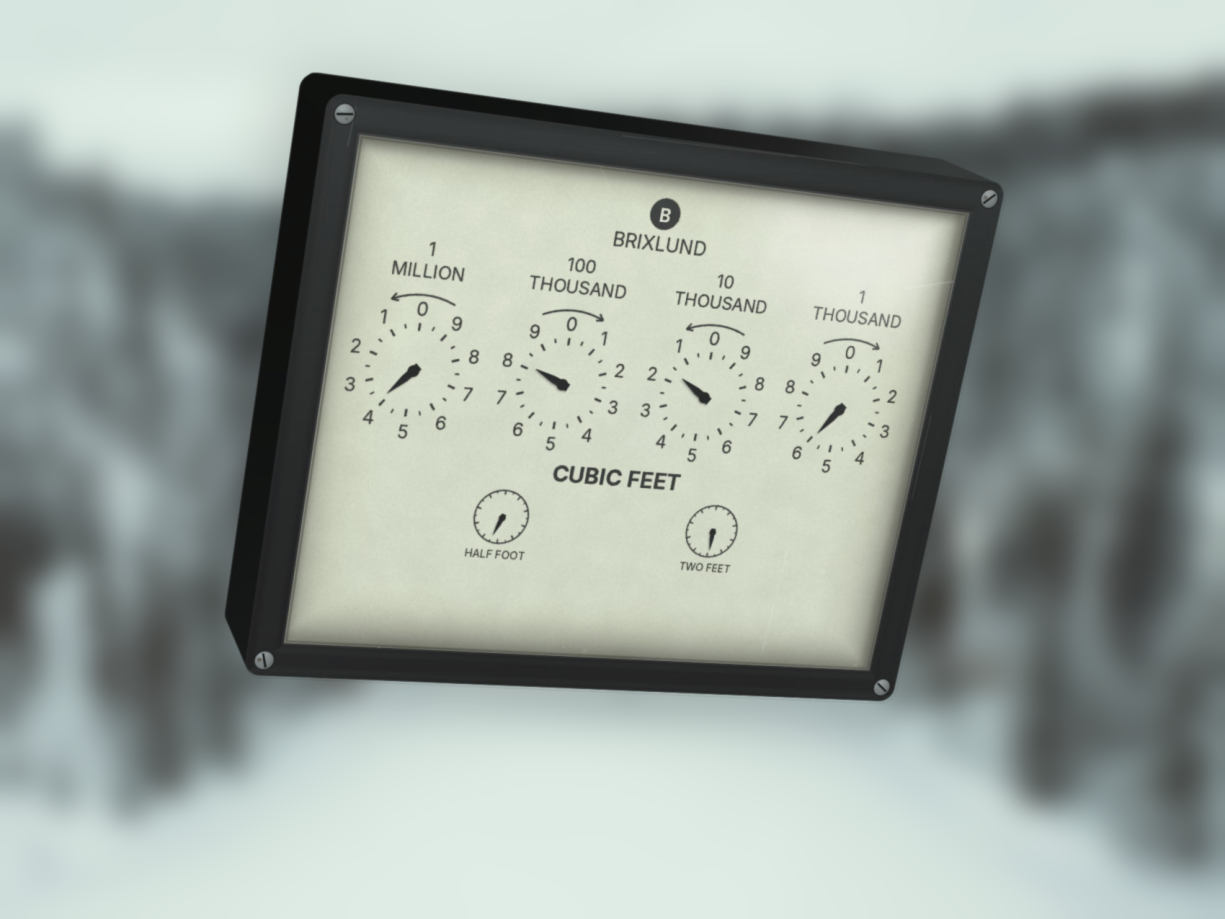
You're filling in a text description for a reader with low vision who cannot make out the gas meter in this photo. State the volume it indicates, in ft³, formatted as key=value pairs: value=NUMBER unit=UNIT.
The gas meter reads value=381600 unit=ft³
